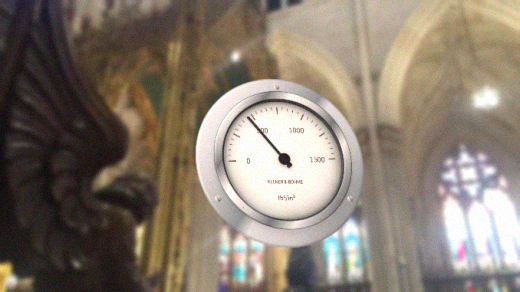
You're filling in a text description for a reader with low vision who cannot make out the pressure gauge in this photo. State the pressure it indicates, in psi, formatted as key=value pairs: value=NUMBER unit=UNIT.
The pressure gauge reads value=450 unit=psi
